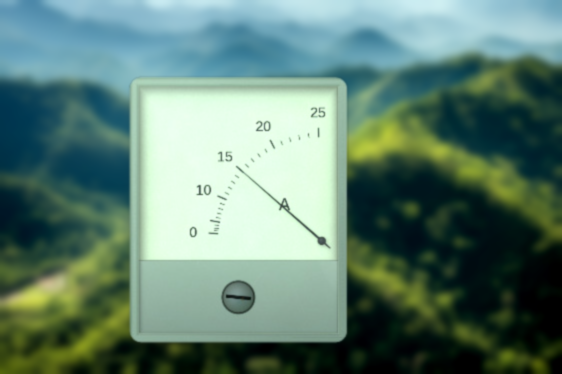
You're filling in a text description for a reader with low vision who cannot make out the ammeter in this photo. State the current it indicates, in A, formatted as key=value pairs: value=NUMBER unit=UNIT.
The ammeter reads value=15 unit=A
